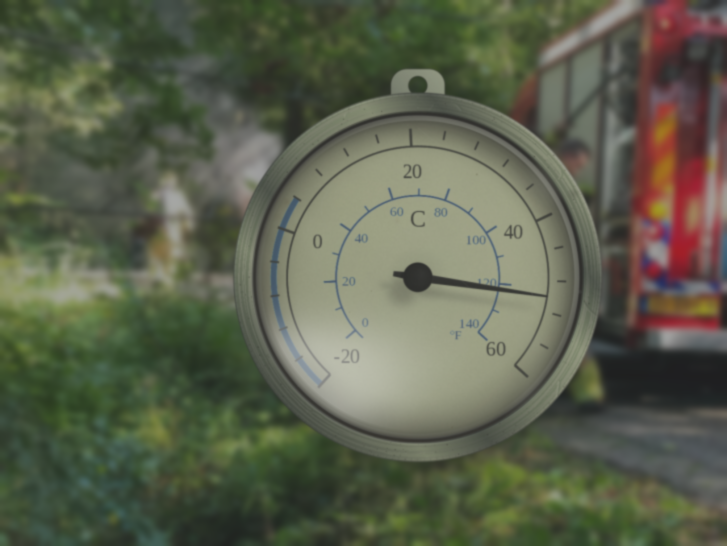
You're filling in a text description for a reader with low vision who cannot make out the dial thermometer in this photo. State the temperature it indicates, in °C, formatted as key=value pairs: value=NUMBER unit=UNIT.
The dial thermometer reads value=50 unit=°C
